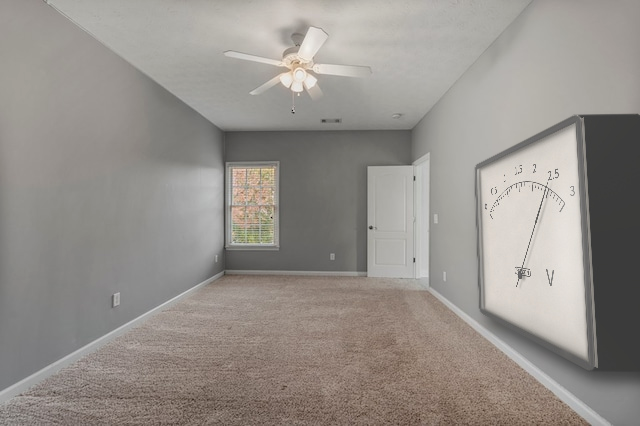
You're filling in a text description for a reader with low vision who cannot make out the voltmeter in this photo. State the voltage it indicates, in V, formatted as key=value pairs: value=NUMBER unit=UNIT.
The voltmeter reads value=2.5 unit=V
